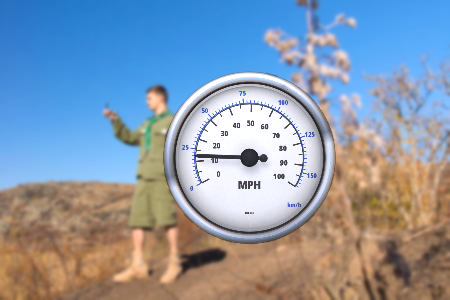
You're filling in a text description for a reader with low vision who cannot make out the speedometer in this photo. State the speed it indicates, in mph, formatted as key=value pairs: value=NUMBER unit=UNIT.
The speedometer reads value=12.5 unit=mph
